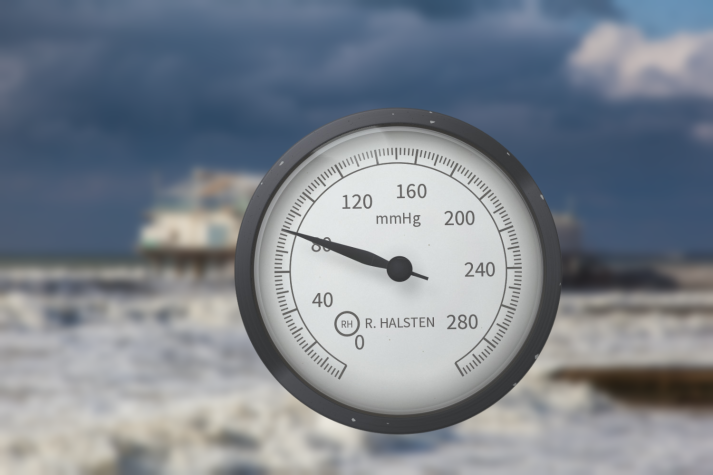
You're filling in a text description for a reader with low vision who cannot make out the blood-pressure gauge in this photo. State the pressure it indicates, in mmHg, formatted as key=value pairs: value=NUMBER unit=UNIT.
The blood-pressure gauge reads value=80 unit=mmHg
